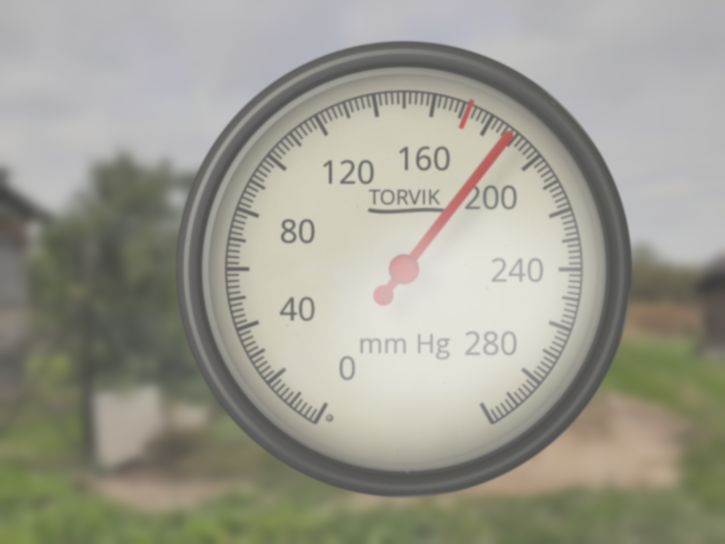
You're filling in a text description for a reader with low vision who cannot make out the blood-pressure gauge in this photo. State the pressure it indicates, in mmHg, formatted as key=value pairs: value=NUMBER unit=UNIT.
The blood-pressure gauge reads value=188 unit=mmHg
